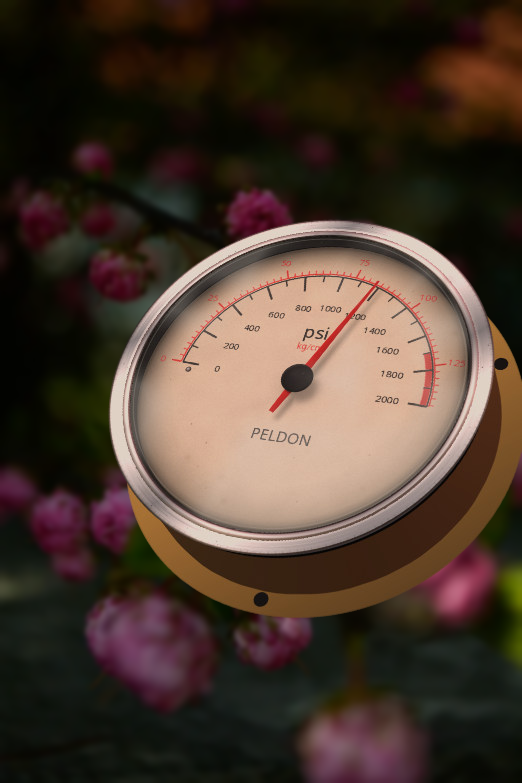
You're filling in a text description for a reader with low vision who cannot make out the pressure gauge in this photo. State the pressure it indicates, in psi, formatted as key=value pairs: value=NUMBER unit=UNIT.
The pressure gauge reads value=1200 unit=psi
